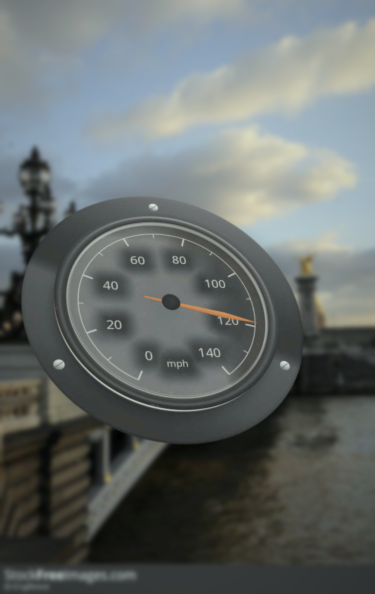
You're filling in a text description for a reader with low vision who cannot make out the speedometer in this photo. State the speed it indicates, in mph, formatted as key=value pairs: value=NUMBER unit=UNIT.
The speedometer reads value=120 unit=mph
